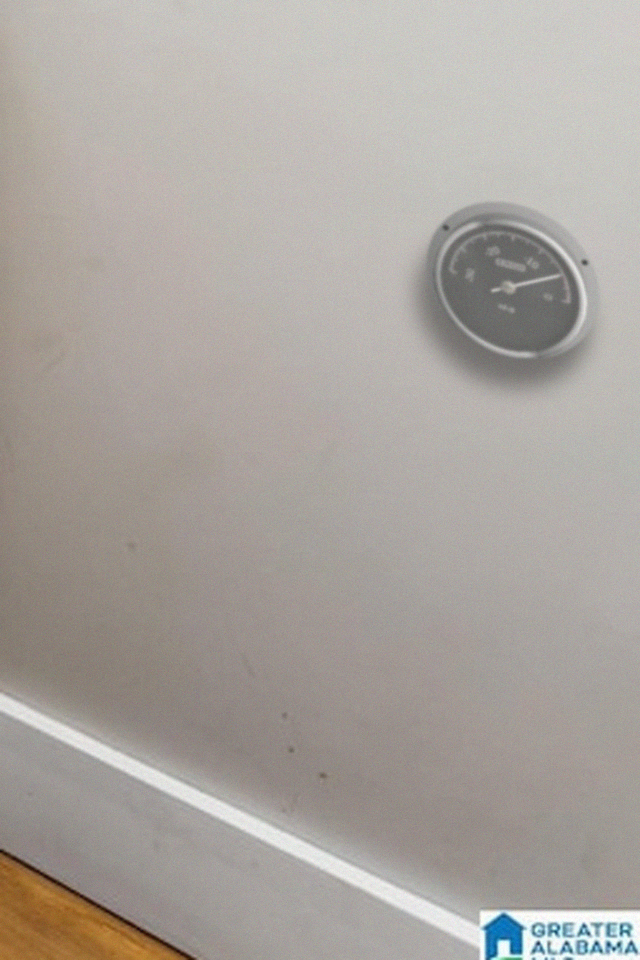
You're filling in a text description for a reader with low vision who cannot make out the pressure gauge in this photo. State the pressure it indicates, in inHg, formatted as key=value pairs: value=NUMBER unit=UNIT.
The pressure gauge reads value=-5 unit=inHg
